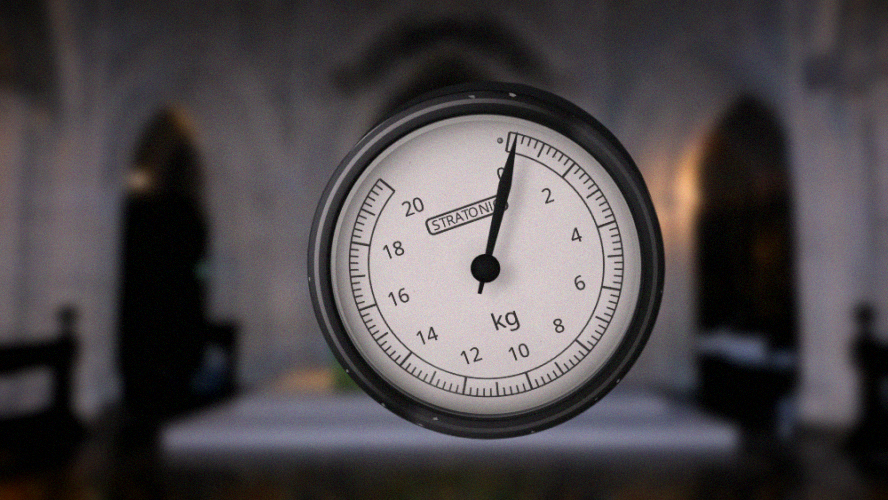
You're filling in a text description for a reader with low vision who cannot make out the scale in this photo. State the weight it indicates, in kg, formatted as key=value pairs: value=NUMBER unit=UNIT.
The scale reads value=0.2 unit=kg
